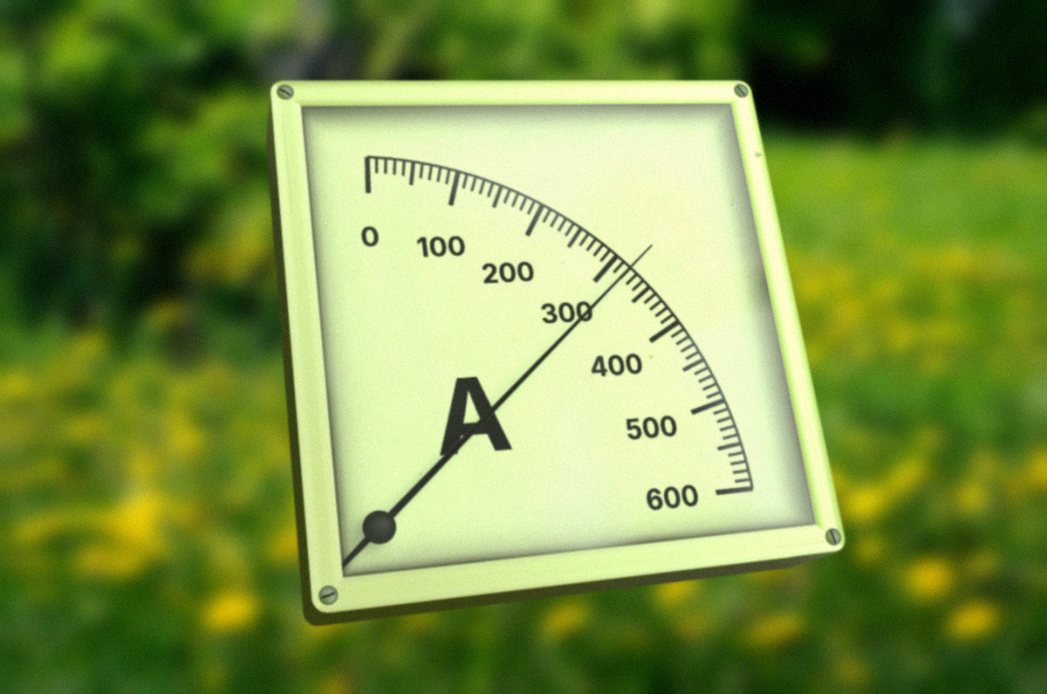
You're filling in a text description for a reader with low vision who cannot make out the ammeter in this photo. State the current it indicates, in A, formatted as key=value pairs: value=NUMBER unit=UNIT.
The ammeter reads value=320 unit=A
